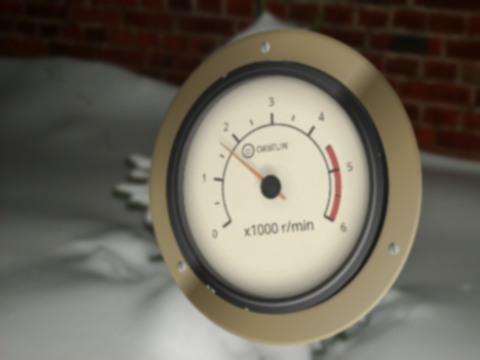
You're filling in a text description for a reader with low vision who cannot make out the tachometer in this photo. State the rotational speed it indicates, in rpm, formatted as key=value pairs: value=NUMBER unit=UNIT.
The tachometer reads value=1750 unit=rpm
